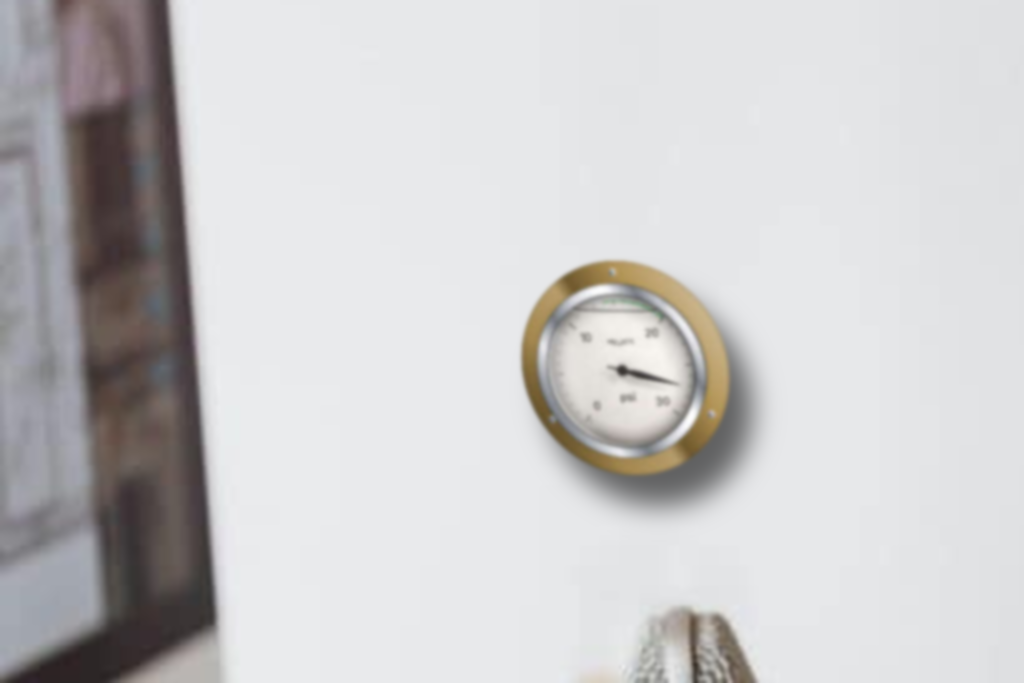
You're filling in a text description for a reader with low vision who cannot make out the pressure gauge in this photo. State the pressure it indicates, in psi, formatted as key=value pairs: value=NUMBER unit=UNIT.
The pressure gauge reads value=27 unit=psi
